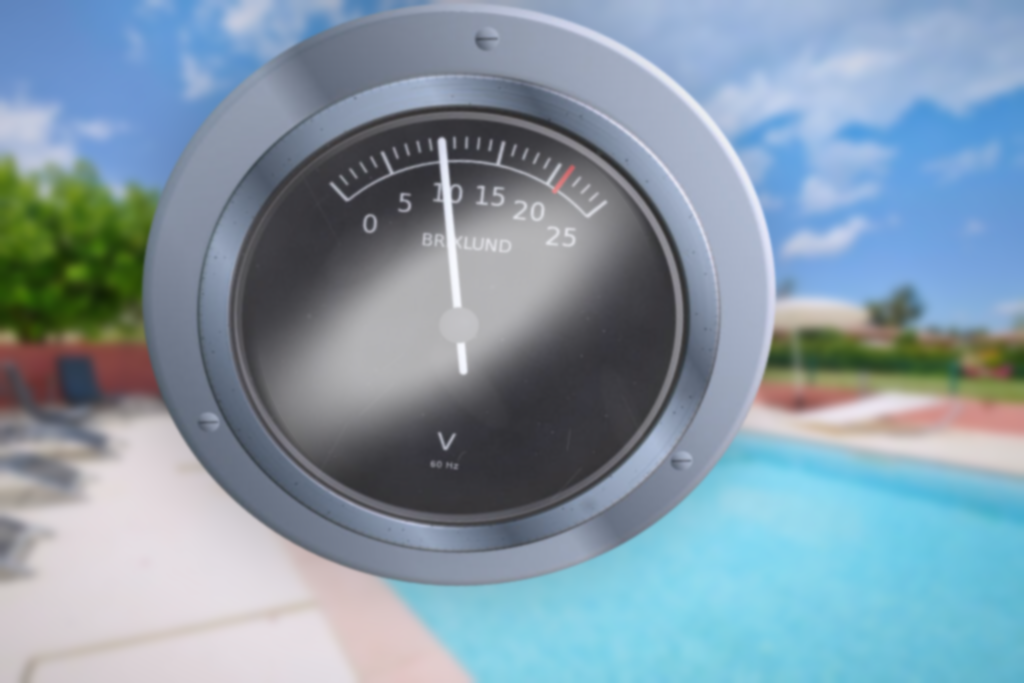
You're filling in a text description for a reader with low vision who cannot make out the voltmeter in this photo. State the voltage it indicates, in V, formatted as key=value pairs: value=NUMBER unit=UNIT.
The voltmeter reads value=10 unit=V
